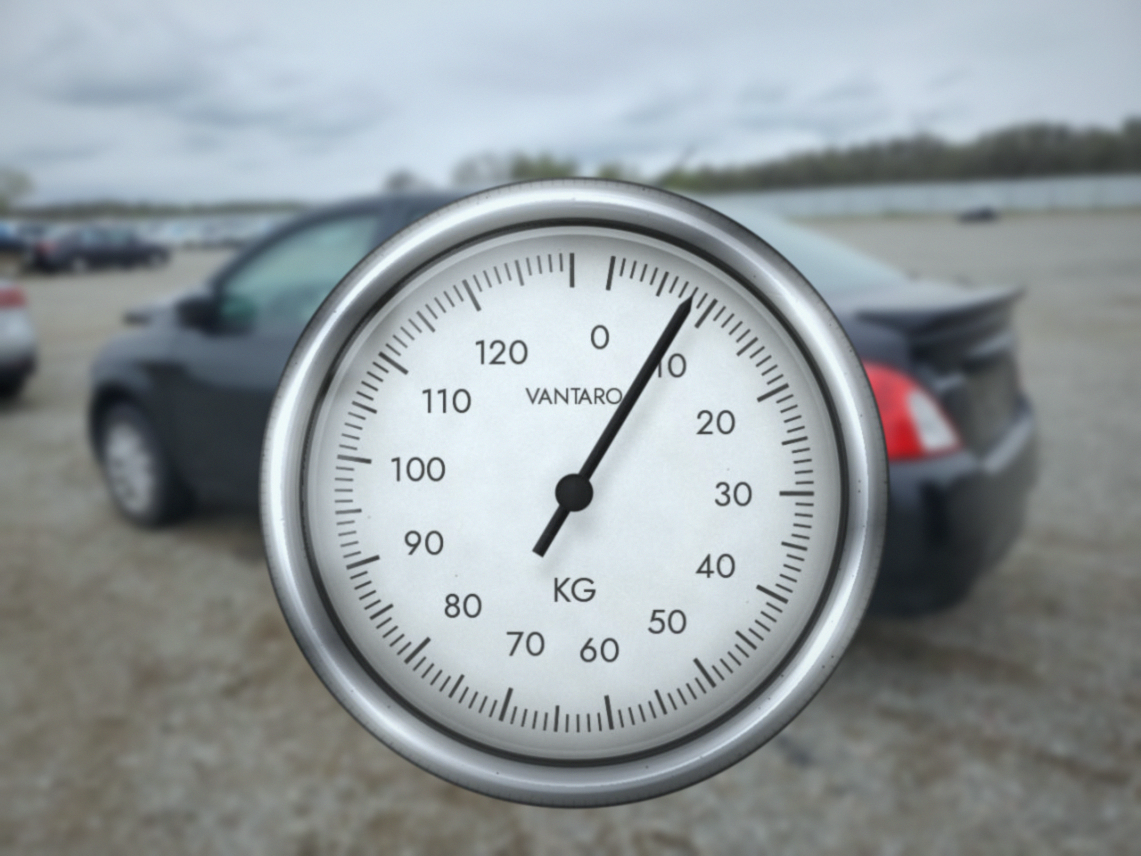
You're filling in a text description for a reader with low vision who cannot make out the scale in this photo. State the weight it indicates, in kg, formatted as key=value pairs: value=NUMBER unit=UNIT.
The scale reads value=8 unit=kg
